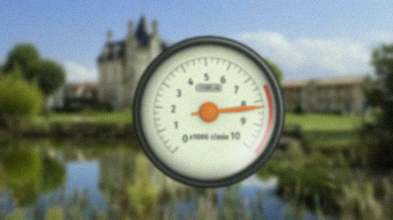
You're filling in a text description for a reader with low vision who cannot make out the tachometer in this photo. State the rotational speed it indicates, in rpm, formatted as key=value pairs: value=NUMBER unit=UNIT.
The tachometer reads value=8250 unit=rpm
